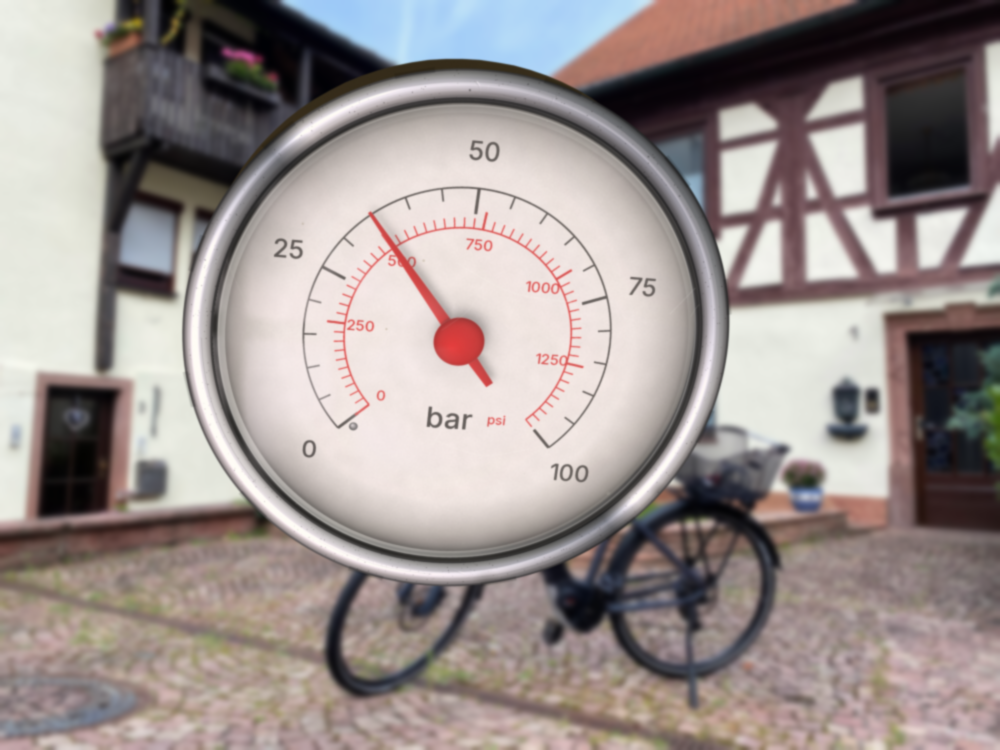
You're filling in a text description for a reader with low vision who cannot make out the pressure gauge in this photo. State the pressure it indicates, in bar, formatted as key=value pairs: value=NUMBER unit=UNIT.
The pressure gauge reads value=35 unit=bar
